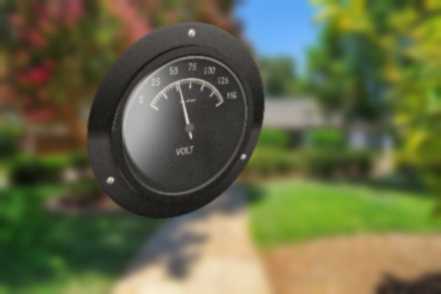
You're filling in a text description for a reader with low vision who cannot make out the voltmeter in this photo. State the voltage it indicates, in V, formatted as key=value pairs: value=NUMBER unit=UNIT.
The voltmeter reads value=50 unit=V
